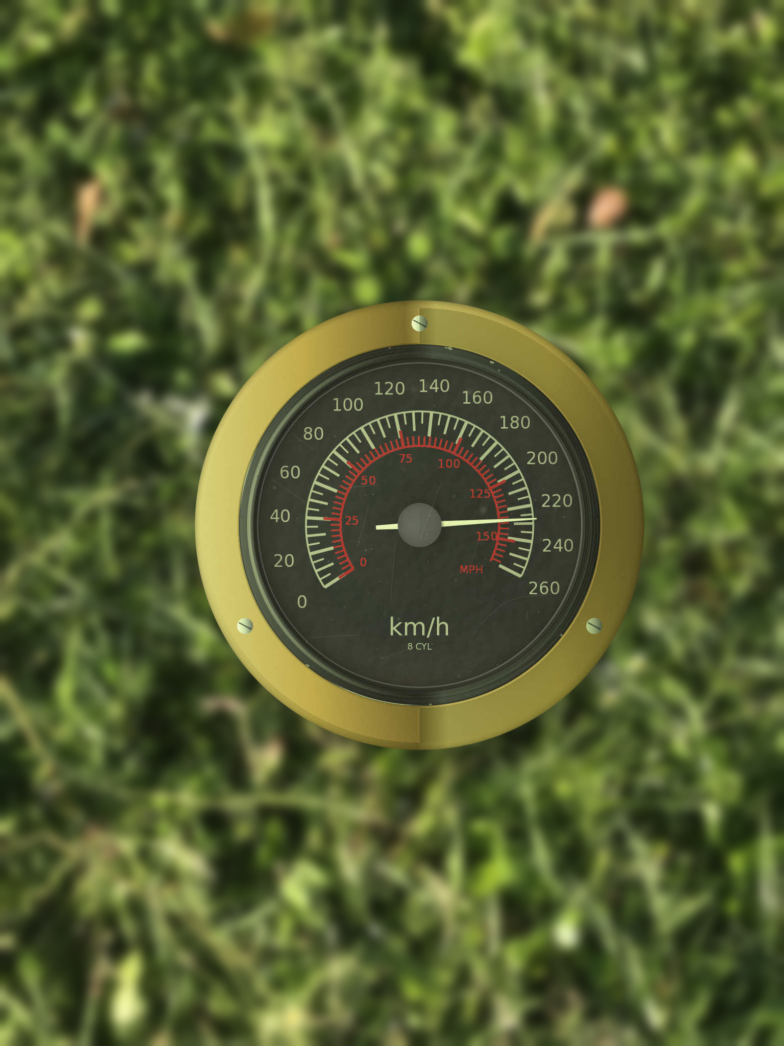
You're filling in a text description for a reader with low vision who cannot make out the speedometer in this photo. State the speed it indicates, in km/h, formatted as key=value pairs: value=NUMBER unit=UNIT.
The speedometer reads value=227.5 unit=km/h
